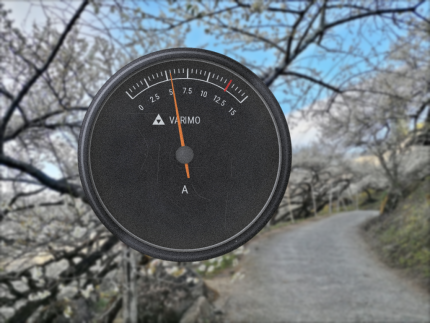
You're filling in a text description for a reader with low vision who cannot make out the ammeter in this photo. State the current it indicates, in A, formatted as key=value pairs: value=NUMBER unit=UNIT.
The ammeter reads value=5.5 unit=A
